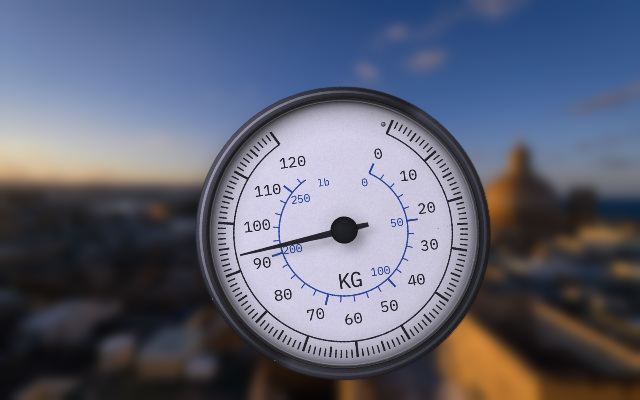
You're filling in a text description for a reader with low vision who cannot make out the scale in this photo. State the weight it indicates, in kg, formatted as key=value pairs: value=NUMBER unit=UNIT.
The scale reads value=93 unit=kg
